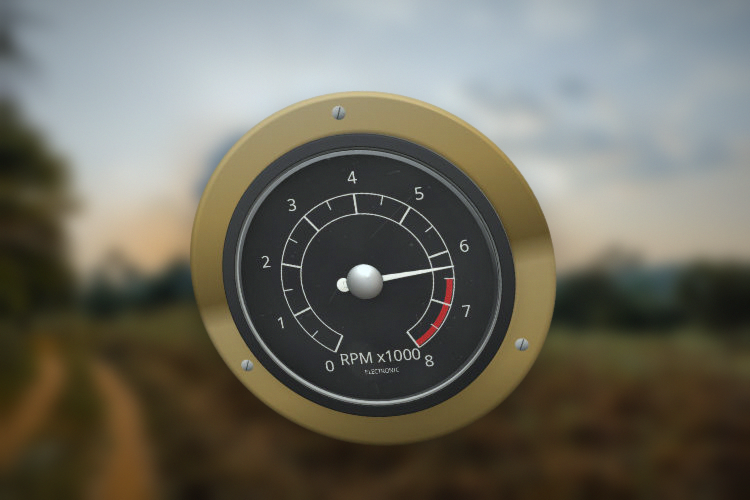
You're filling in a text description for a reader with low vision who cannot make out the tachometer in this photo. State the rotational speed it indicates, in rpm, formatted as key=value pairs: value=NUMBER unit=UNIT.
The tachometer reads value=6250 unit=rpm
